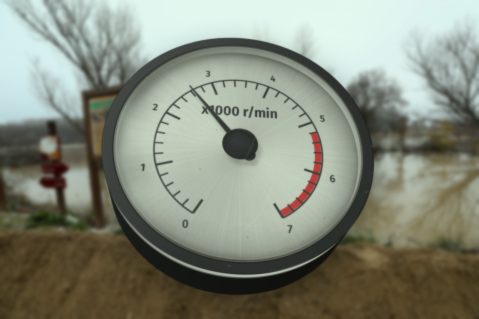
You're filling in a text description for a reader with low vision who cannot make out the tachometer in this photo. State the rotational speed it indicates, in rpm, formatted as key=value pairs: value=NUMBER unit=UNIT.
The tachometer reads value=2600 unit=rpm
